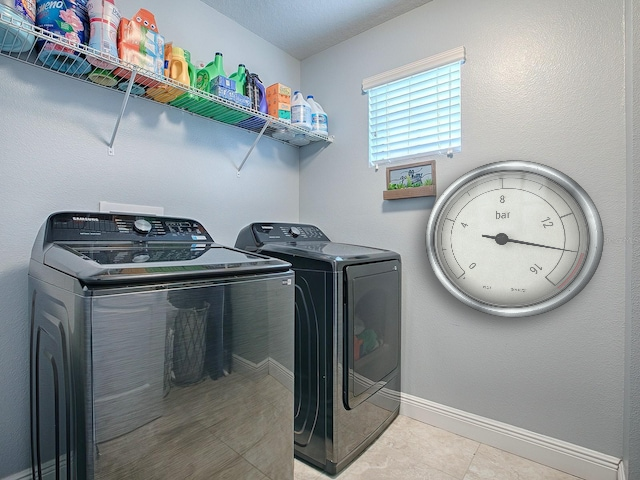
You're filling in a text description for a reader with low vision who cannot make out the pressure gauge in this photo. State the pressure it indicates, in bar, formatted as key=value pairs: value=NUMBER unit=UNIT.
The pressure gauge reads value=14 unit=bar
